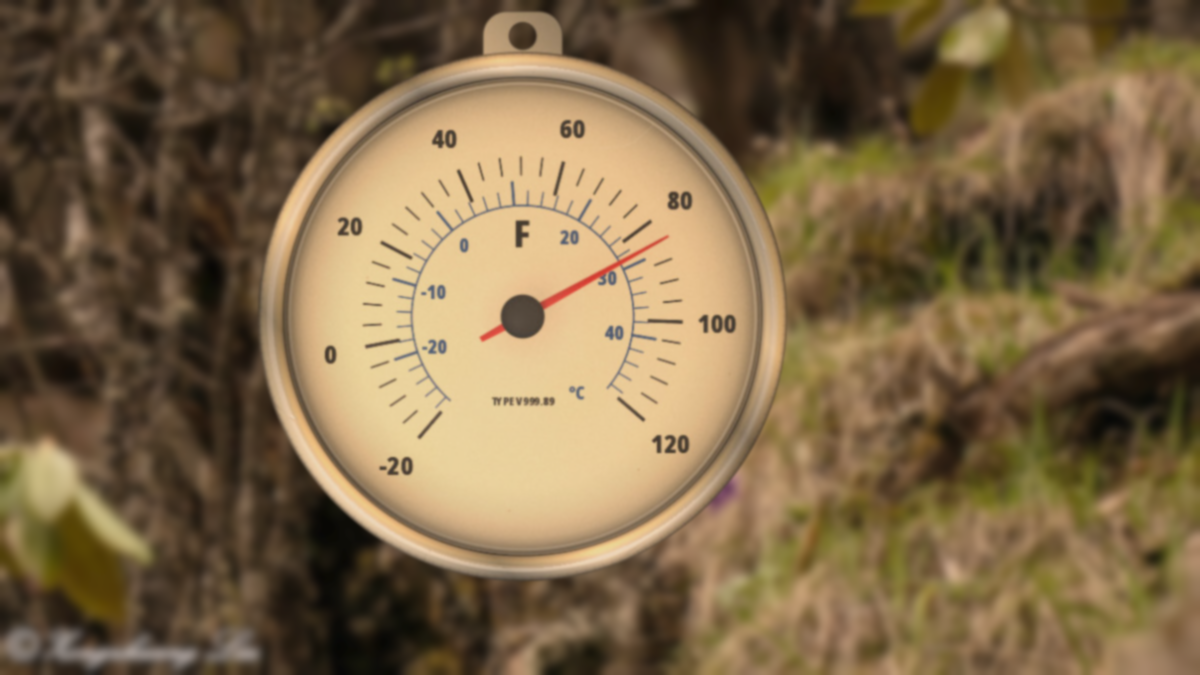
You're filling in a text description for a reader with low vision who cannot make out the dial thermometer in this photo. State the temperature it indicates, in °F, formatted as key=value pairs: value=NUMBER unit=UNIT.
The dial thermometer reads value=84 unit=°F
